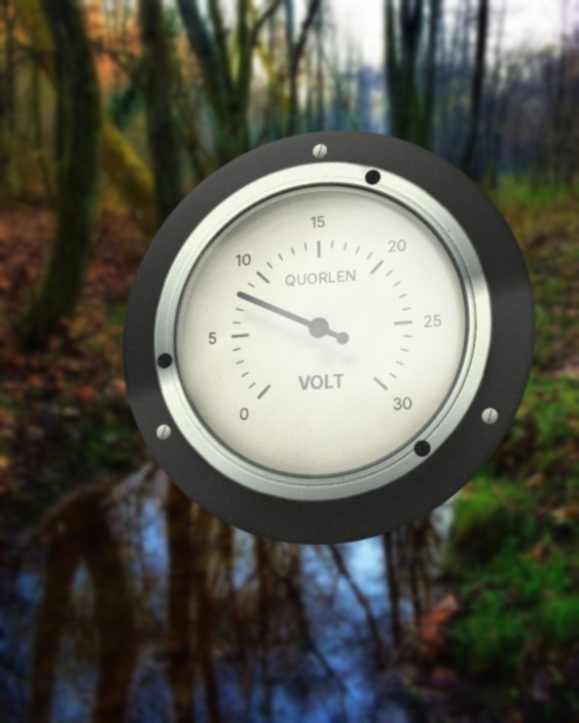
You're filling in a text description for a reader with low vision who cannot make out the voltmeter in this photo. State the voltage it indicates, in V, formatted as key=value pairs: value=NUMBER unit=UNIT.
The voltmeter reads value=8 unit=V
